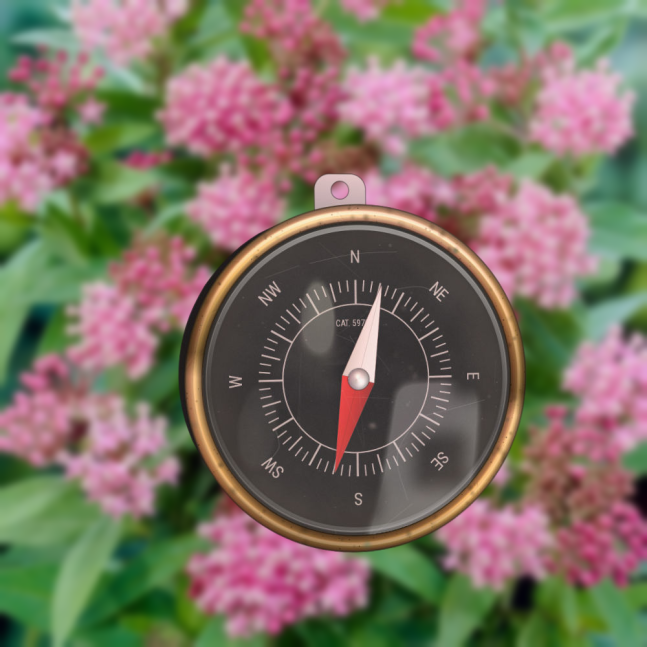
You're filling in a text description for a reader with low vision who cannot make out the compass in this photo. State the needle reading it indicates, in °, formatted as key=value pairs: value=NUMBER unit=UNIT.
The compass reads value=195 unit=°
